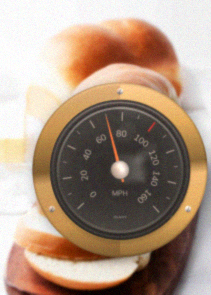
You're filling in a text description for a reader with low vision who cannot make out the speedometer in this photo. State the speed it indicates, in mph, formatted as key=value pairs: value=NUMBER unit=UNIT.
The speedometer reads value=70 unit=mph
